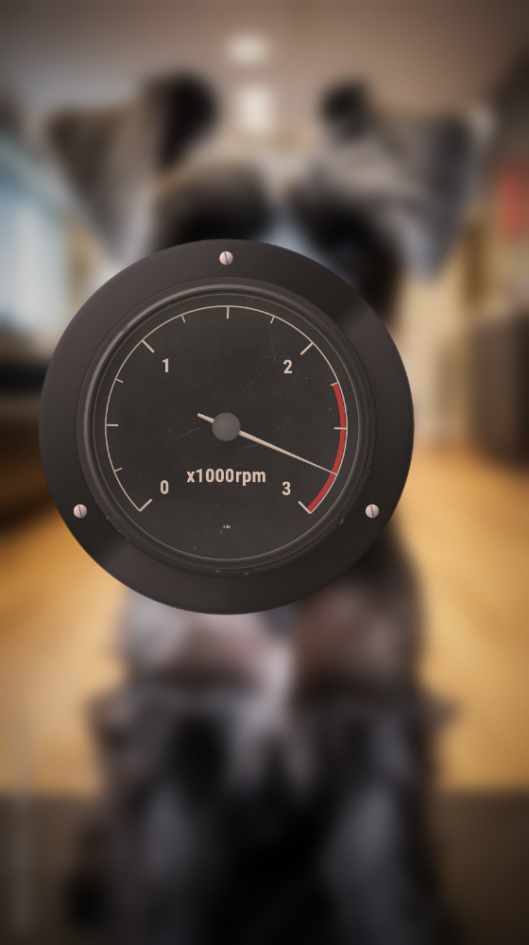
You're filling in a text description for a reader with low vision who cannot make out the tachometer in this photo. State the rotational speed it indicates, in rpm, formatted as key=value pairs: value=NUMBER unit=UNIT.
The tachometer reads value=2750 unit=rpm
